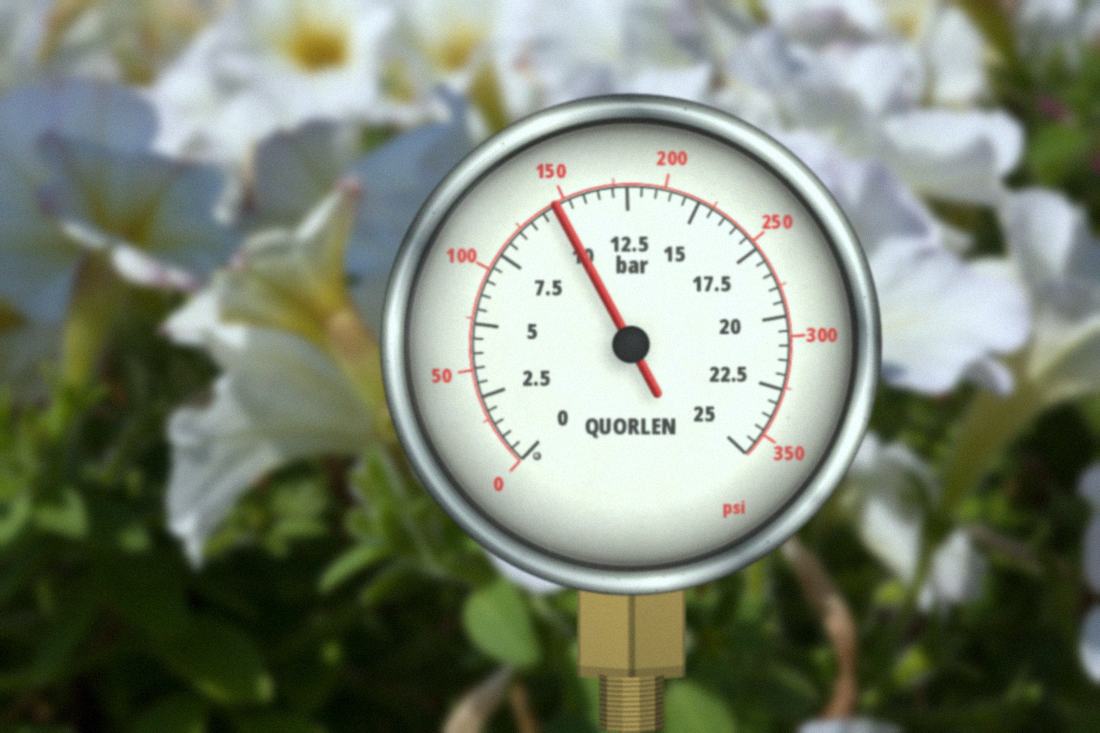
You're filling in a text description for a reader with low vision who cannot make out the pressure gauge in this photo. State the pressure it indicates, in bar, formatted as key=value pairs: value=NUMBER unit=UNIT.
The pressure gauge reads value=10 unit=bar
